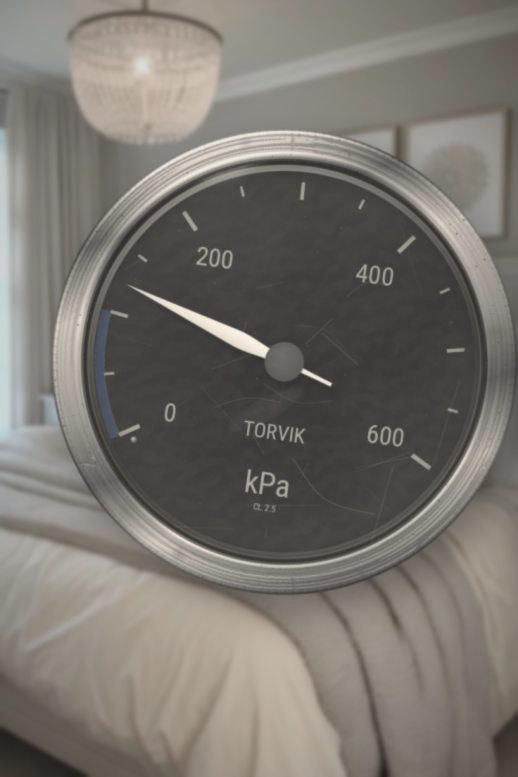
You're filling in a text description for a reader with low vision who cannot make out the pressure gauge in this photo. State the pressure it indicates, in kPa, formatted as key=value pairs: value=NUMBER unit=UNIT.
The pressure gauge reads value=125 unit=kPa
